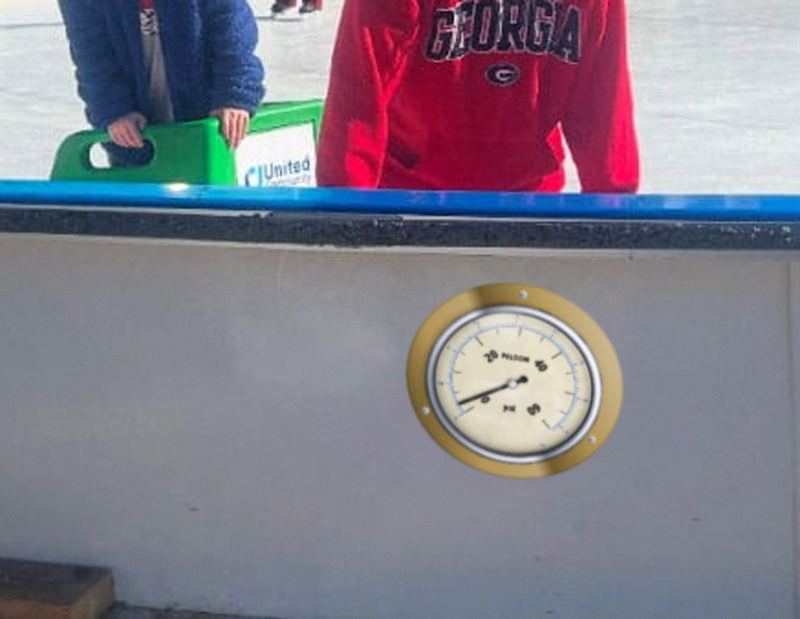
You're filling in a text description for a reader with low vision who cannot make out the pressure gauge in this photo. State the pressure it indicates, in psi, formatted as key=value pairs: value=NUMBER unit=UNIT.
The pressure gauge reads value=2.5 unit=psi
